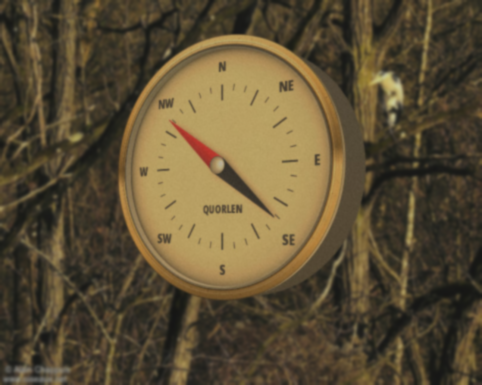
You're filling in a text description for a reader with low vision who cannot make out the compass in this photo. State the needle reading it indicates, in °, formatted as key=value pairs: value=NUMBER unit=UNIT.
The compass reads value=310 unit=°
